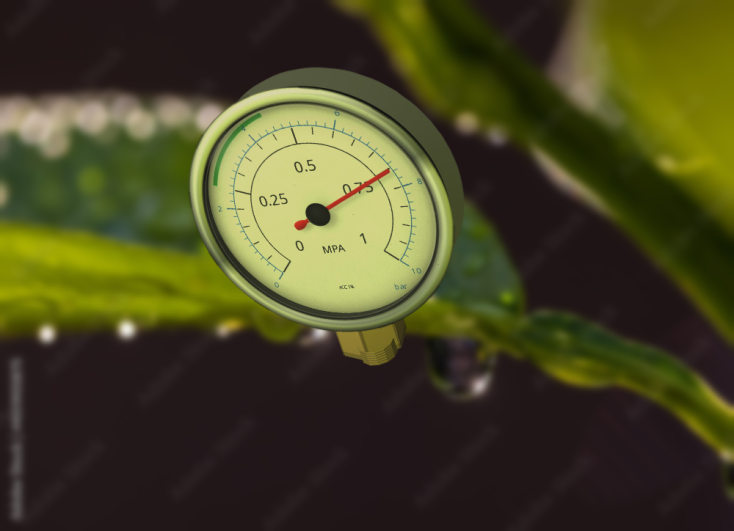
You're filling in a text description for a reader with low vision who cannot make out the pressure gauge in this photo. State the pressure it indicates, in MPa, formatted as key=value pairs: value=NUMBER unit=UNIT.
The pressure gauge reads value=0.75 unit=MPa
